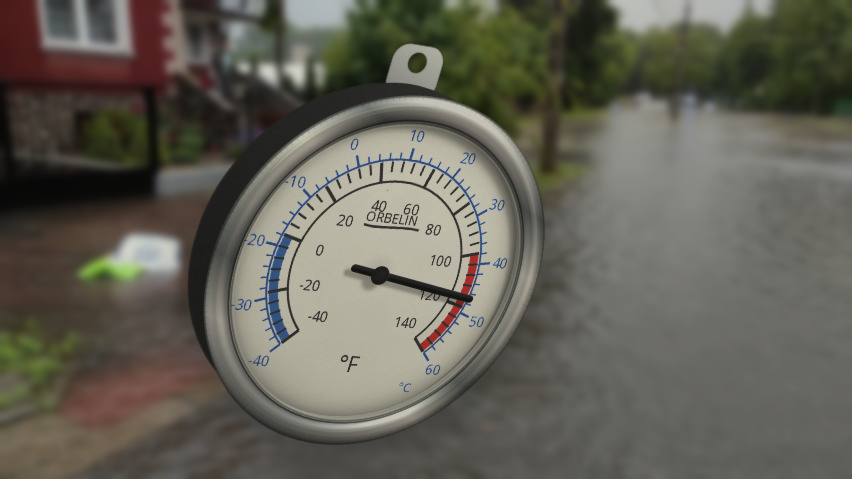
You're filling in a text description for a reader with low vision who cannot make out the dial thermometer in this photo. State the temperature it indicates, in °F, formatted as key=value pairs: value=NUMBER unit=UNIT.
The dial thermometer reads value=116 unit=°F
